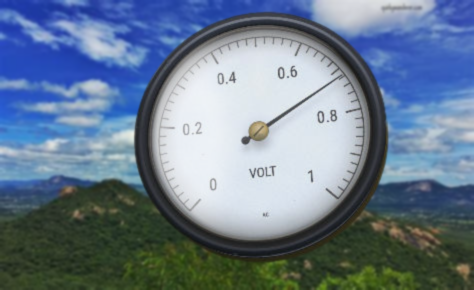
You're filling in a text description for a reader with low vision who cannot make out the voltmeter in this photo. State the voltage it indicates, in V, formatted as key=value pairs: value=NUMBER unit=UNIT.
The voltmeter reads value=0.72 unit=V
